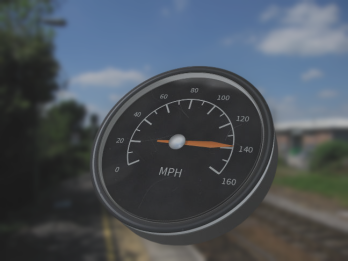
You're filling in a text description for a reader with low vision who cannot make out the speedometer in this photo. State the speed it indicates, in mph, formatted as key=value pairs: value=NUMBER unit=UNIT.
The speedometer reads value=140 unit=mph
